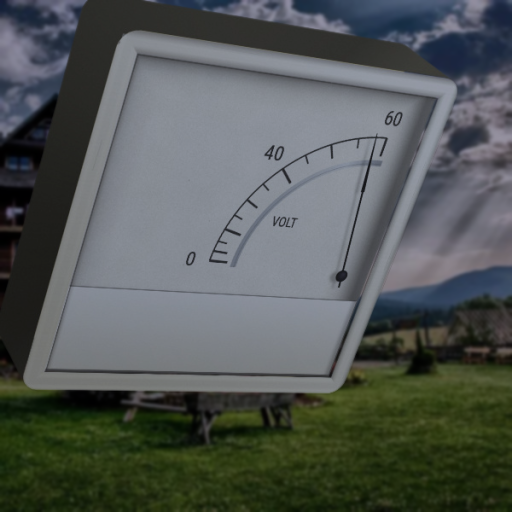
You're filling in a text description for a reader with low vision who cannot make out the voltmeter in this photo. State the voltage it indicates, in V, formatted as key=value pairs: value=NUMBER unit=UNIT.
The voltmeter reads value=57.5 unit=V
